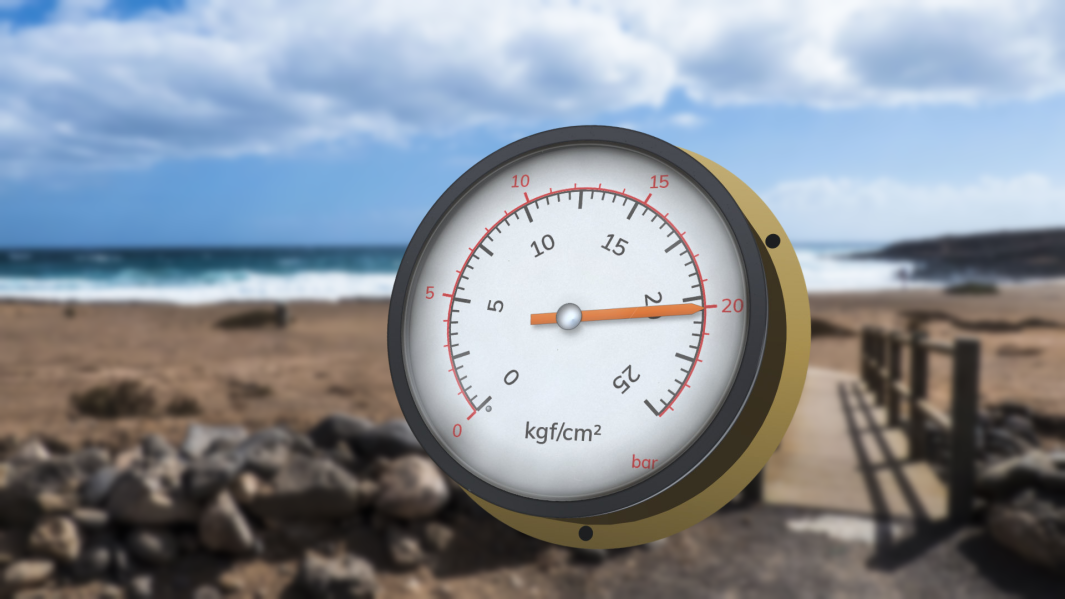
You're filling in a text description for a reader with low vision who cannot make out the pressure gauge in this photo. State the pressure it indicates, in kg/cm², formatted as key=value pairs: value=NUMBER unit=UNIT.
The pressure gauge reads value=20.5 unit=kg/cm²
